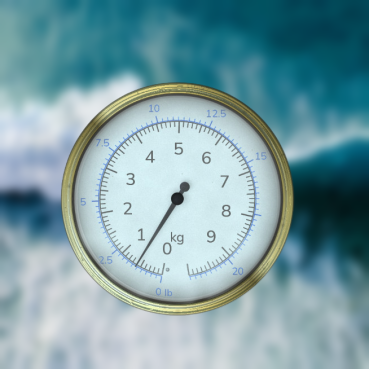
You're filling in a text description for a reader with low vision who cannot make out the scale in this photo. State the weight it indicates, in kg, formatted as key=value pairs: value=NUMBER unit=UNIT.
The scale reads value=0.6 unit=kg
